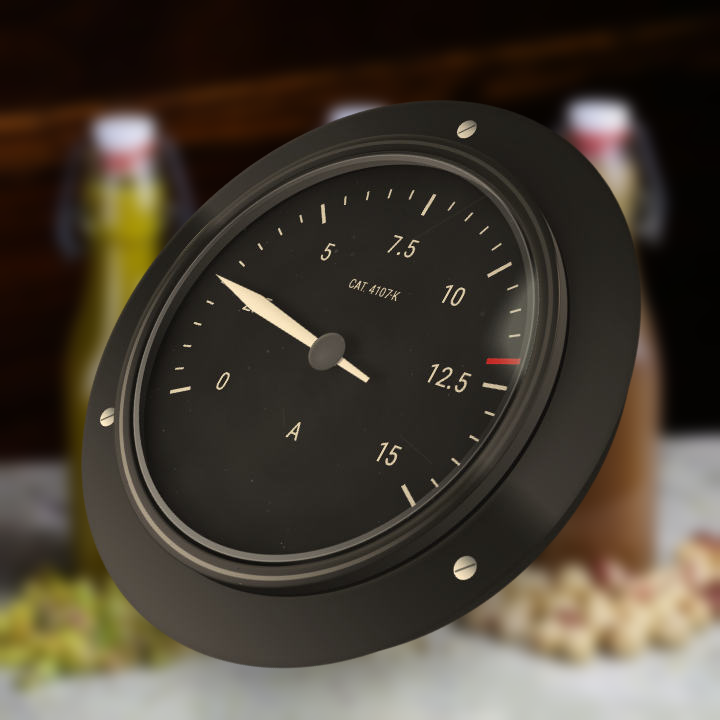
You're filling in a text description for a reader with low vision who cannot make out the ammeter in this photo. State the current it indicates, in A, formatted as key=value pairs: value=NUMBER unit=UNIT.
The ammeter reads value=2.5 unit=A
